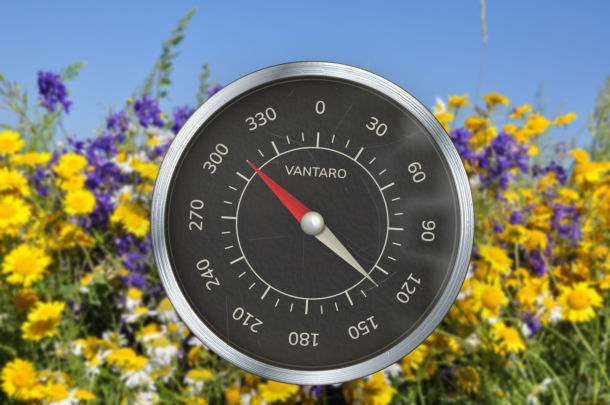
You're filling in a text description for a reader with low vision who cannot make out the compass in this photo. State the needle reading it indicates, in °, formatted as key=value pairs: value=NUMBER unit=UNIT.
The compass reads value=310 unit=°
